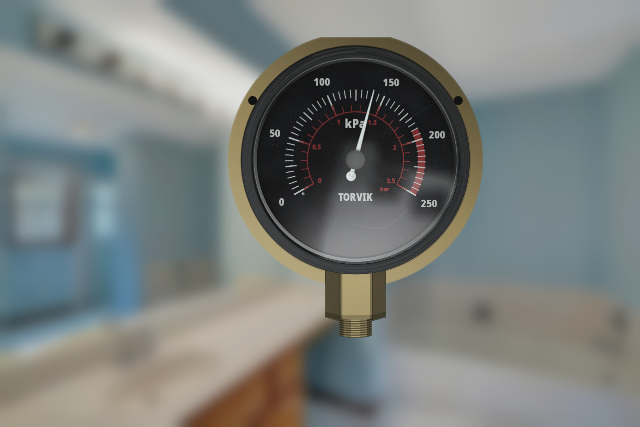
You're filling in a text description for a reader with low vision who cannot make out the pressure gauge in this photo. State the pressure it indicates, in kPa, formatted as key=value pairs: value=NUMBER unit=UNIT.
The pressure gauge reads value=140 unit=kPa
